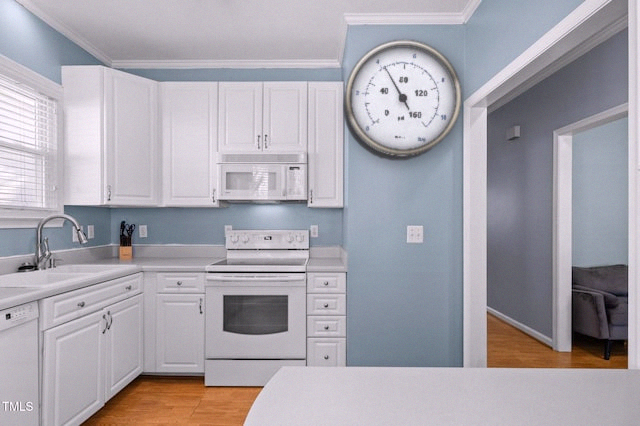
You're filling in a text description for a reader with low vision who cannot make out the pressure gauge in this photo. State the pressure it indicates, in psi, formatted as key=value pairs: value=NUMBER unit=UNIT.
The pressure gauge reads value=60 unit=psi
